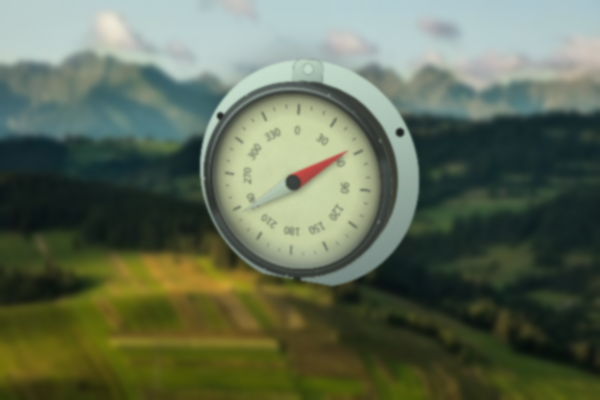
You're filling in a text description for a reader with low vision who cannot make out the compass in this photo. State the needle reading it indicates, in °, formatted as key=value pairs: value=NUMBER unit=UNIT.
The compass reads value=55 unit=°
